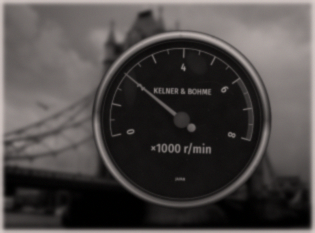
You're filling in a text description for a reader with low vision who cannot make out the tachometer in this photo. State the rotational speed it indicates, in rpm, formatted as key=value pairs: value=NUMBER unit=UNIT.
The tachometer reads value=2000 unit=rpm
